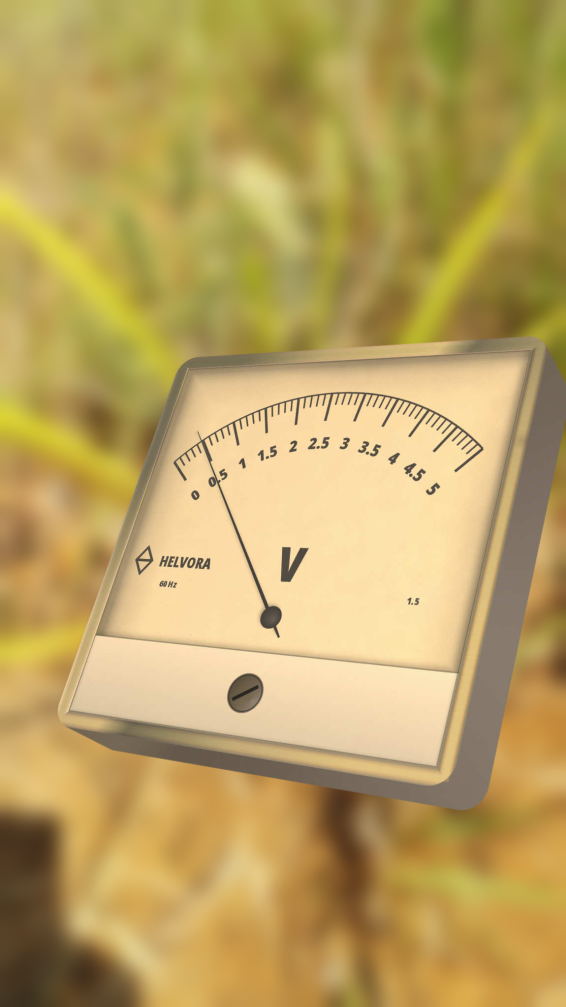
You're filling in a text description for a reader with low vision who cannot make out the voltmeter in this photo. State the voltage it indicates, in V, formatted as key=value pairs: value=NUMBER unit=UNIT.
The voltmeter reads value=0.5 unit=V
